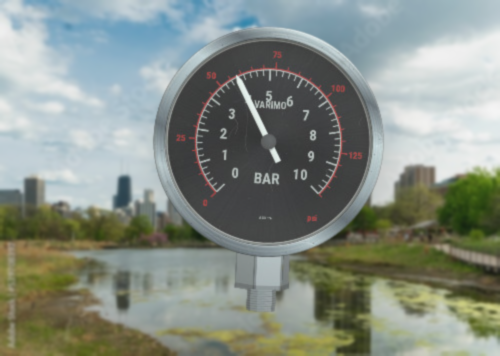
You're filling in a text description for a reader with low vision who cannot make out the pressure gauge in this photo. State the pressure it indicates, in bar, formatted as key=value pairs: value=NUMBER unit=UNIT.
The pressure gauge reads value=4 unit=bar
